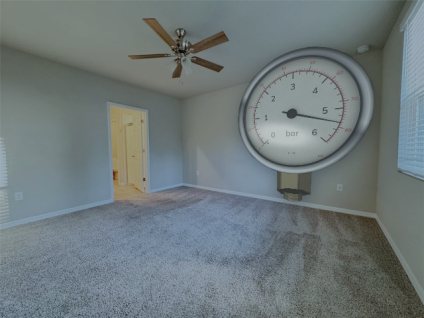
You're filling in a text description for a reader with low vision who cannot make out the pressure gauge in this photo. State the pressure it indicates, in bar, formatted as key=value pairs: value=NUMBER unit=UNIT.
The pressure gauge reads value=5.4 unit=bar
